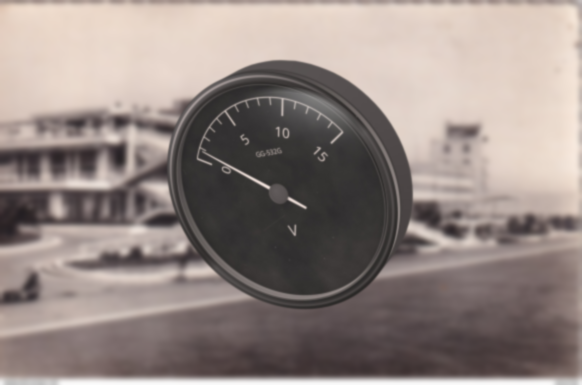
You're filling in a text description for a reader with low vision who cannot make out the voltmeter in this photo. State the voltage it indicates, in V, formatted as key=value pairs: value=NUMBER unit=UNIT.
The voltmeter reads value=1 unit=V
